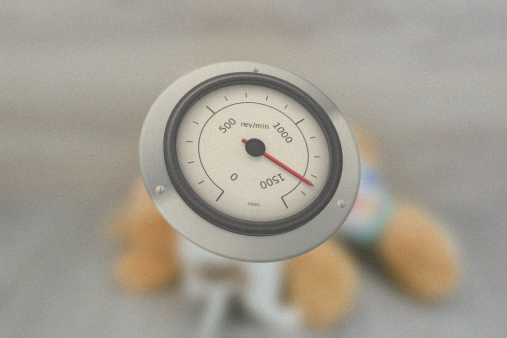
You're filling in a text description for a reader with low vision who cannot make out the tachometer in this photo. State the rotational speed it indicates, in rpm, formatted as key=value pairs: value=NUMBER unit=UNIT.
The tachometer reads value=1350 unit=rpm
